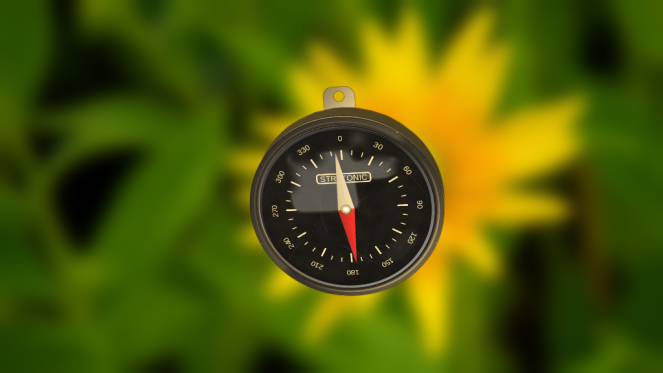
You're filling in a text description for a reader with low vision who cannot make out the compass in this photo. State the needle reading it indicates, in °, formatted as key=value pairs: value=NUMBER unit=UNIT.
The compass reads value=175 unit=°
